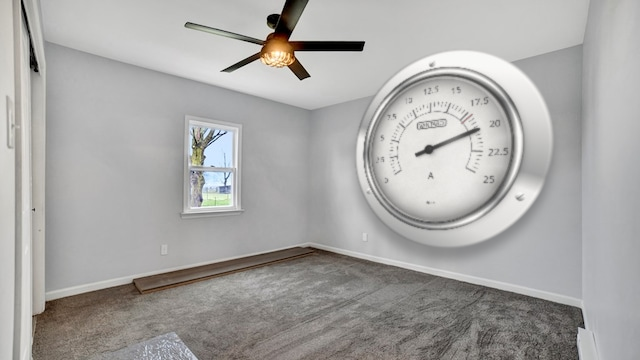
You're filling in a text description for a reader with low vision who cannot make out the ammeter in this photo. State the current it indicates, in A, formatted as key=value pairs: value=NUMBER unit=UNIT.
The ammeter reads value=20 unit=A
